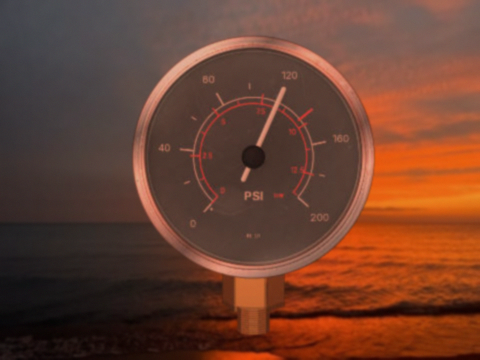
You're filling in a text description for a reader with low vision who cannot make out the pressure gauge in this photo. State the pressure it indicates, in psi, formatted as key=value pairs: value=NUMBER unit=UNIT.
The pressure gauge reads value=120 unit=psi
